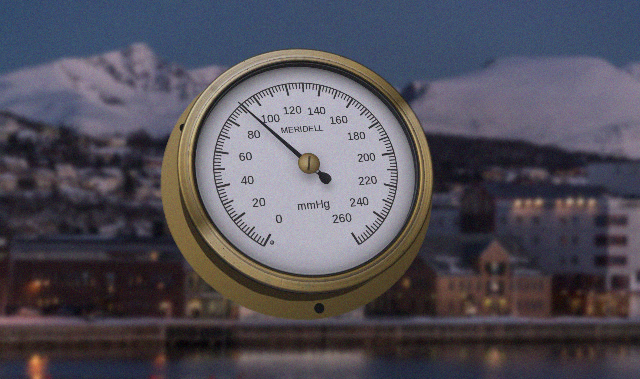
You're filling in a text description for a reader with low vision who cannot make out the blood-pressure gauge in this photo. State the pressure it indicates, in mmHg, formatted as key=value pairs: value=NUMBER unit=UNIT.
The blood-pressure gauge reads value=90 unit=mmHg
